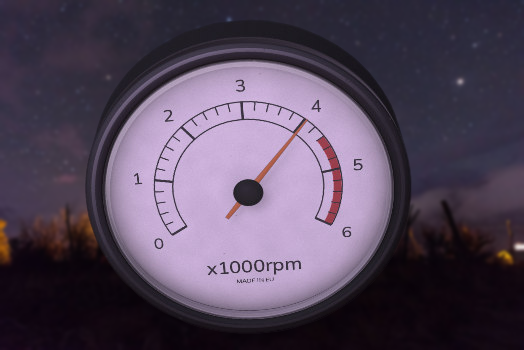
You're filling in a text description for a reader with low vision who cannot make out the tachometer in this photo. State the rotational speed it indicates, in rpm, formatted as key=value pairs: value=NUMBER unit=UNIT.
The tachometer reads value=4000 unit=rpm
